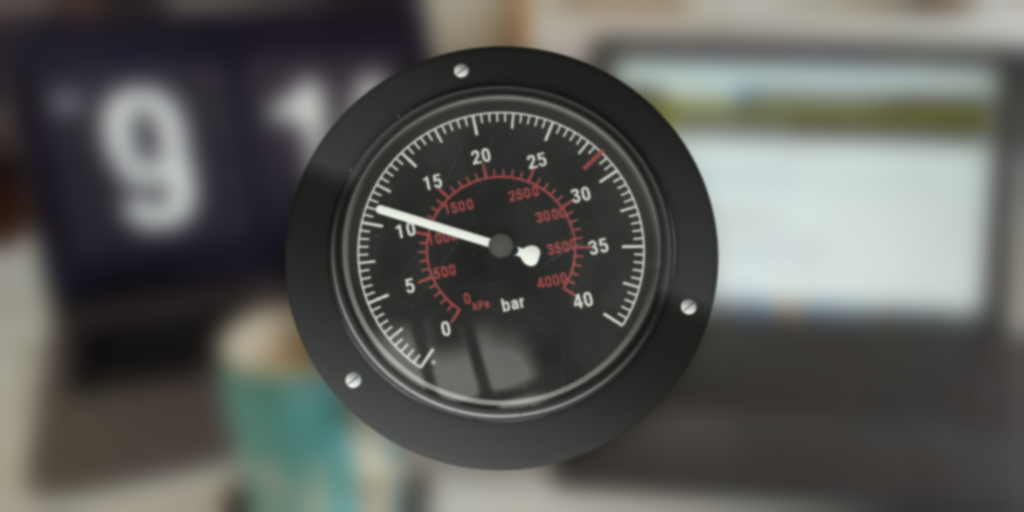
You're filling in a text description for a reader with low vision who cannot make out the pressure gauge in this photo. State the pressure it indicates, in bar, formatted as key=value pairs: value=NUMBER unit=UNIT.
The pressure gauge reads value=11 unit=bar
